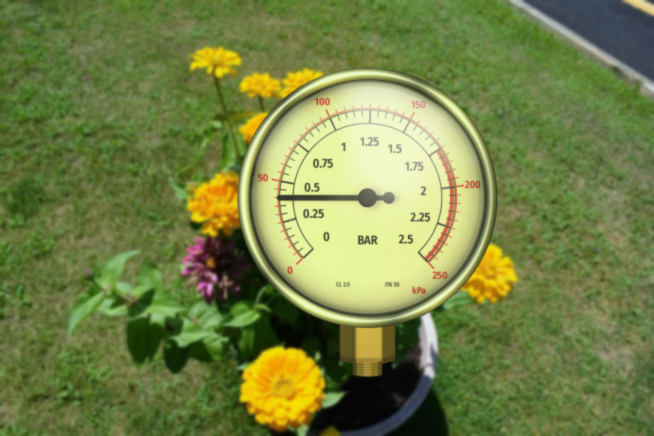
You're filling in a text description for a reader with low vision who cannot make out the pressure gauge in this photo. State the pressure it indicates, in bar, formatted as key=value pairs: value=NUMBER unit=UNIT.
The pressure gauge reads value=0.4 unit=bar
